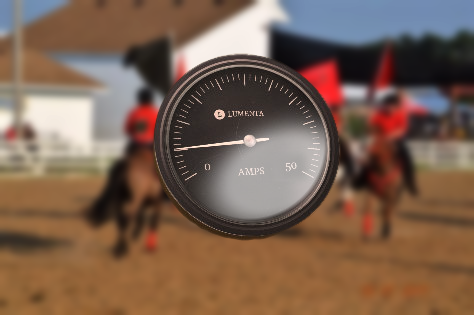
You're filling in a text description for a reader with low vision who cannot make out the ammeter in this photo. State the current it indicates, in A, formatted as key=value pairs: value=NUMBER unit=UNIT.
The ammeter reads value=5 unit=A
